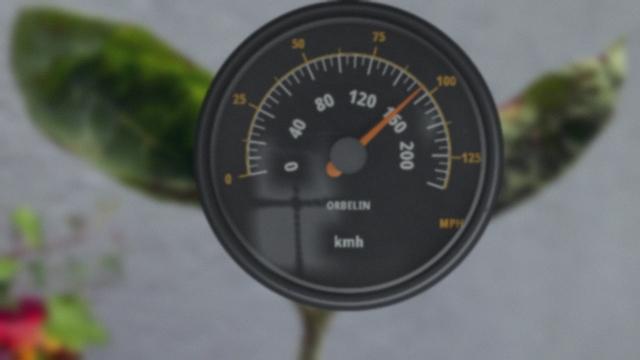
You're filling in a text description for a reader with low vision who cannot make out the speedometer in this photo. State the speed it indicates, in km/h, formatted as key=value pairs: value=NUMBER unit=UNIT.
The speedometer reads value=155 unit=km/h
